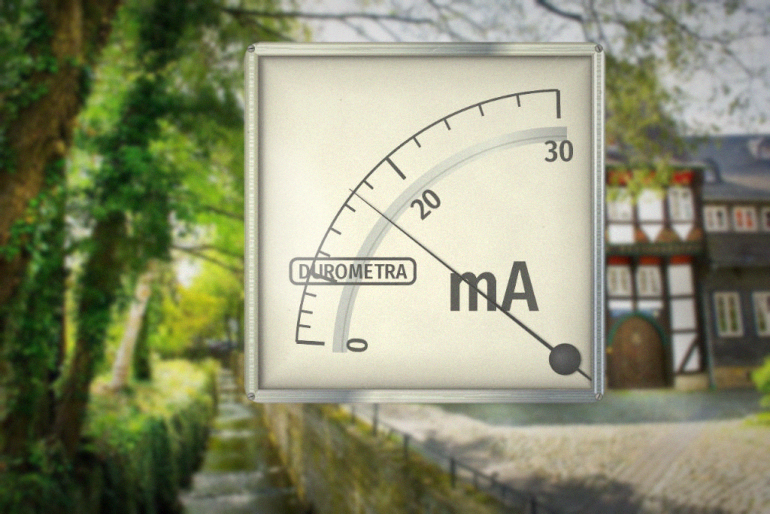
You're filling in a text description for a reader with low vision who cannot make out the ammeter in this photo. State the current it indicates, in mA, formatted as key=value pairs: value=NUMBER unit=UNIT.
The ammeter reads value=17 unit=mA
